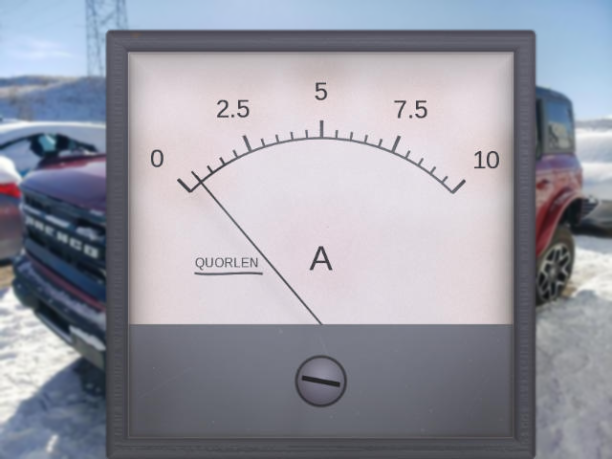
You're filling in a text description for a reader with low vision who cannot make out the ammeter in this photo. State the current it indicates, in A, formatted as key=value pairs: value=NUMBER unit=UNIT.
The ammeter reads value=0.5 unit=A
